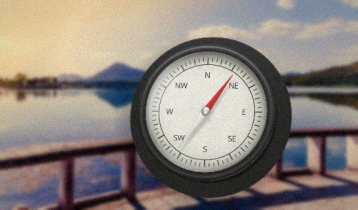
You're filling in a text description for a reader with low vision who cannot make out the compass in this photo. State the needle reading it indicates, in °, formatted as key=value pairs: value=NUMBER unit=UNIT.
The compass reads value=35 unit=°
